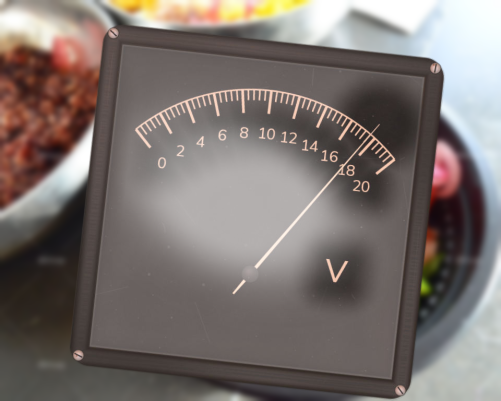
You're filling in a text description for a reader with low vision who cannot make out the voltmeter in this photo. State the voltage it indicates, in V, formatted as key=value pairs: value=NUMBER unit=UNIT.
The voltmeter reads value=17.6 unit=V
